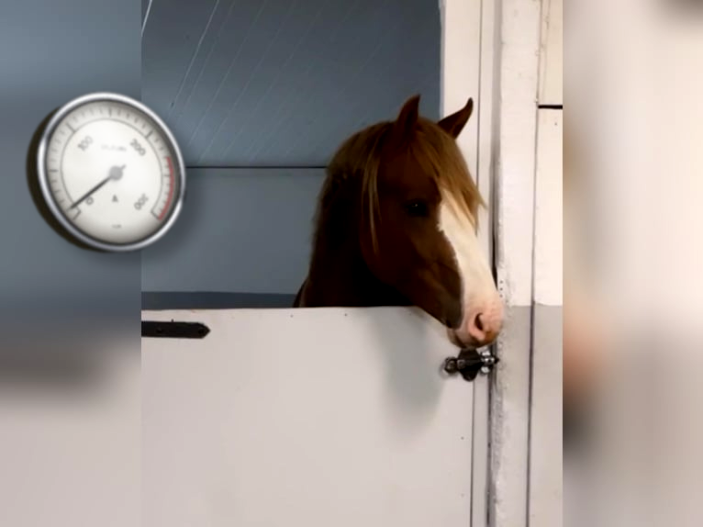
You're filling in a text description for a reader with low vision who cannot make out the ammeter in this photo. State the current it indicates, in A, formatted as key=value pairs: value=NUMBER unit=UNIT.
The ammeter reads value=10 unit=A
